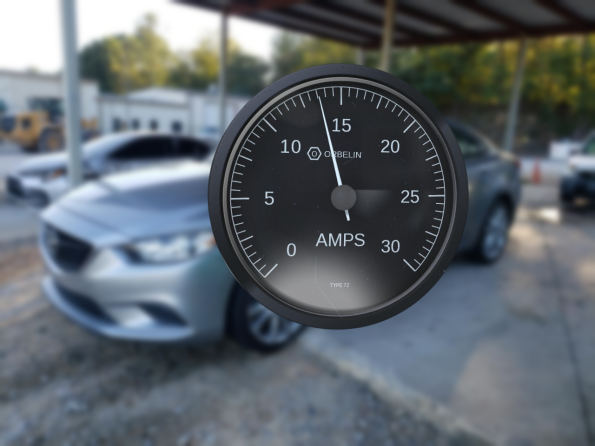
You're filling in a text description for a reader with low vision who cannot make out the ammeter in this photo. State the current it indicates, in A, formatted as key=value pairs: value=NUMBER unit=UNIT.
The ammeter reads value=13.5 unit=A
